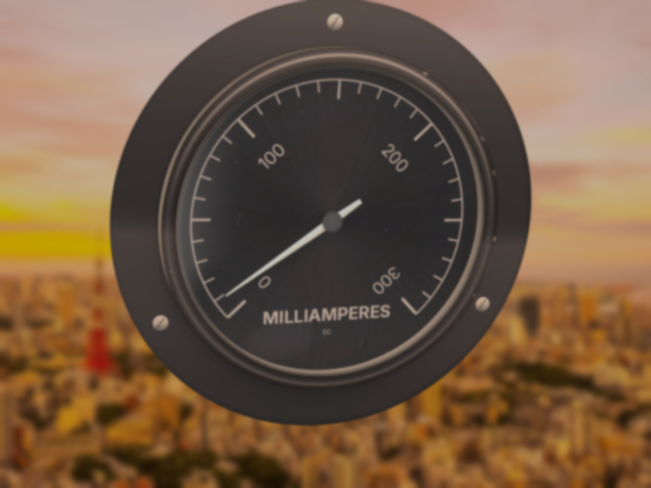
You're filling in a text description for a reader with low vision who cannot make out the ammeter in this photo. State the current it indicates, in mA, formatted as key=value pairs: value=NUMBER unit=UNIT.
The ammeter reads value=10 unit=mA
